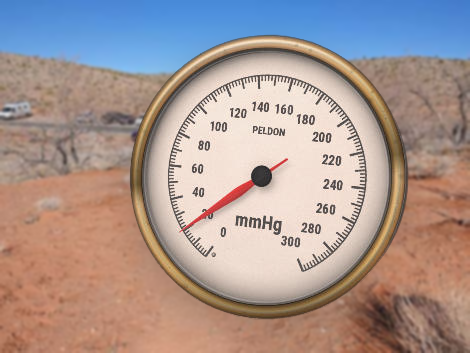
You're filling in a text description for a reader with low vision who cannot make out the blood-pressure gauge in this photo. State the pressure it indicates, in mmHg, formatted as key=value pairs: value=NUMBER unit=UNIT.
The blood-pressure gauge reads value=20 unit=mmHg
